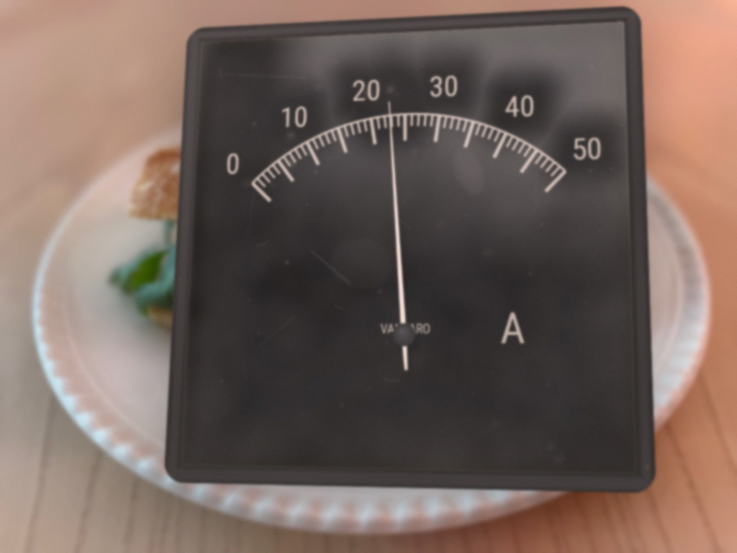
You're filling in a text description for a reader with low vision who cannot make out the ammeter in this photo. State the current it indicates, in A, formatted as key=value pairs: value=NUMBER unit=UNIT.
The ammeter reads value=23 unit=A
